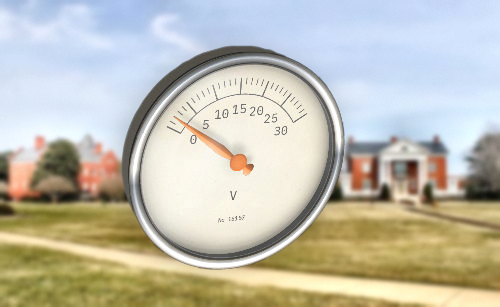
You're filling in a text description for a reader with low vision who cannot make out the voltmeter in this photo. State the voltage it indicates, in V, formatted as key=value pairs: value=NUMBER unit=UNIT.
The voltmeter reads value=2 unit=V
